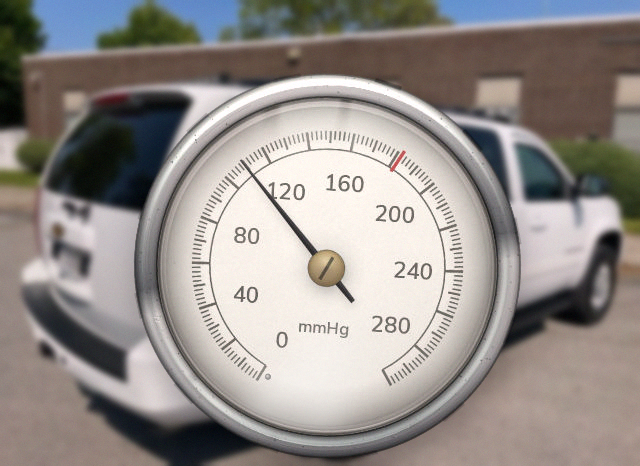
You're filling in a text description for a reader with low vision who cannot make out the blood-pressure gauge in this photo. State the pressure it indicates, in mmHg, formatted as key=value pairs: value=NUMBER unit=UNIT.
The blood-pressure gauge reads value=110 unit=mmHg
